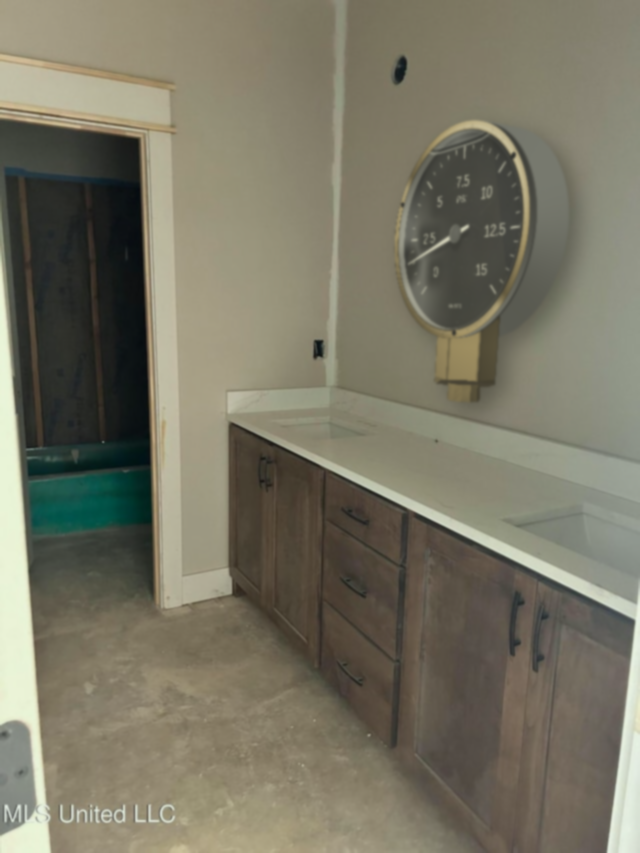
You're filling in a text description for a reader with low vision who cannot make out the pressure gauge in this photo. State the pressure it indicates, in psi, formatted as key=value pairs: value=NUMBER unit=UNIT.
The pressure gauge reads value=1.5 unit=psi
